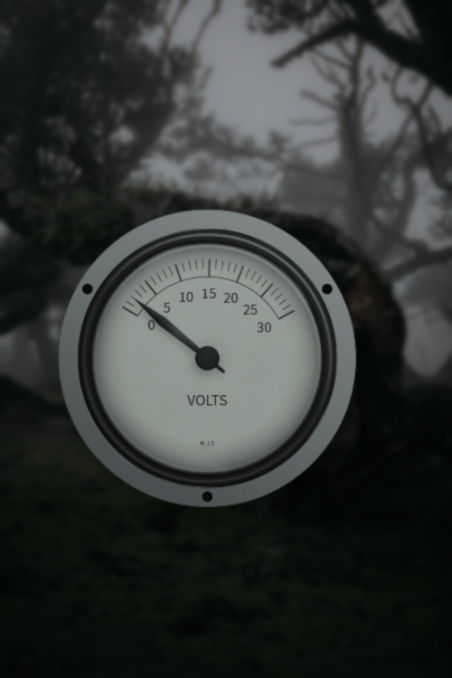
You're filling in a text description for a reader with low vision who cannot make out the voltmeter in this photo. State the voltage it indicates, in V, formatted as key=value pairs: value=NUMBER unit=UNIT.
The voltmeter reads value=2 unit=V
